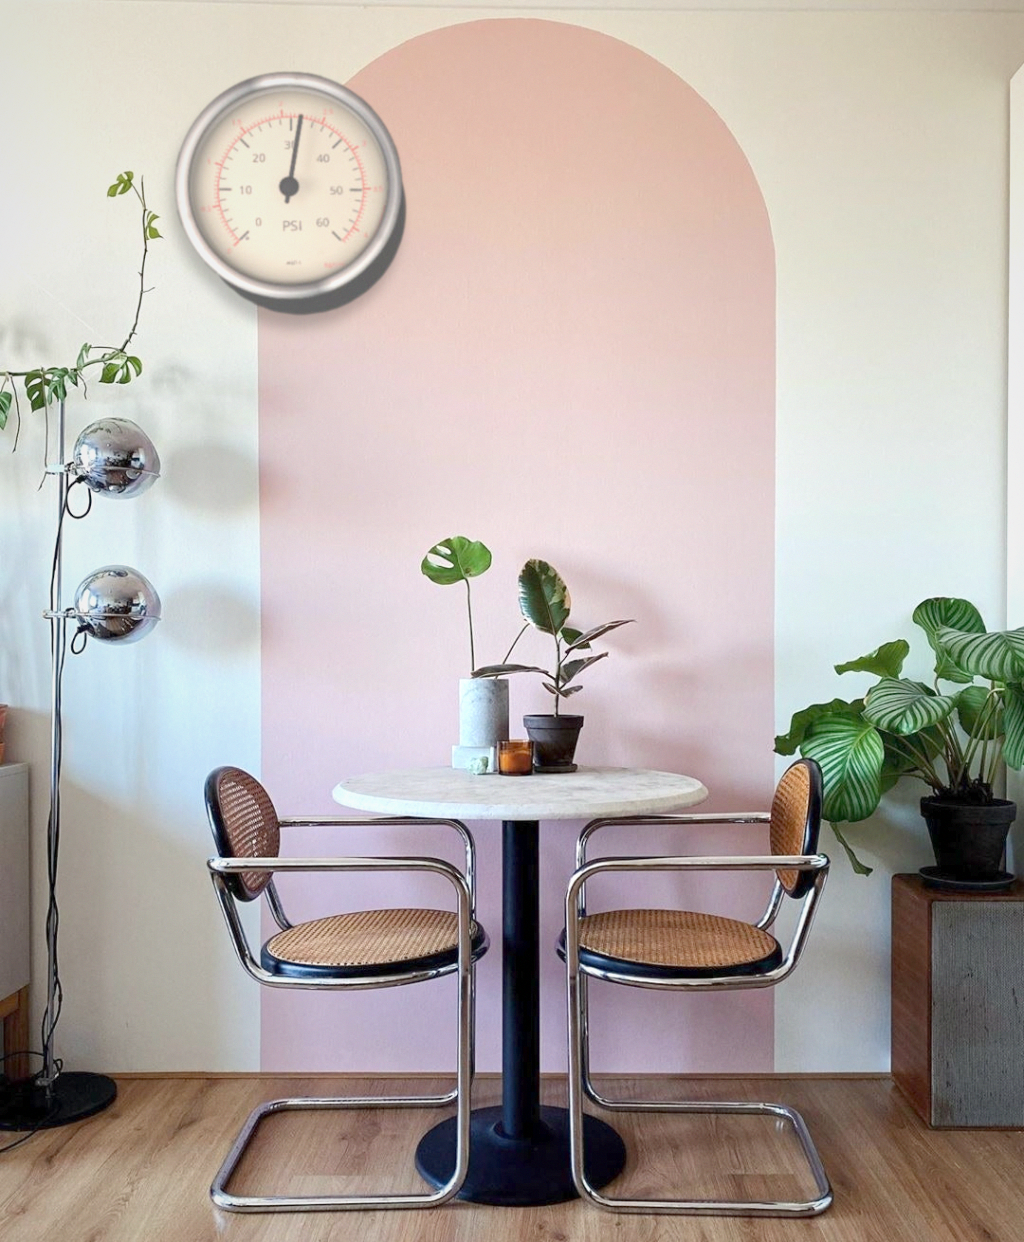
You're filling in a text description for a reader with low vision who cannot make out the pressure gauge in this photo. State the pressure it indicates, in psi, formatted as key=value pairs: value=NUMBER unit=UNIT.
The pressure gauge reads value=32 unit=psi
